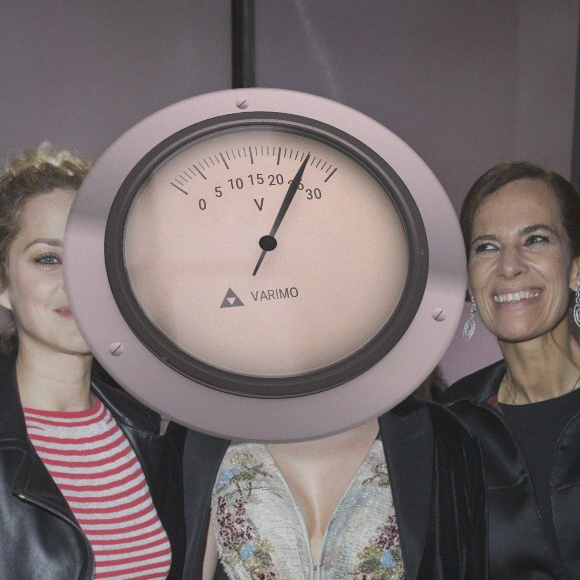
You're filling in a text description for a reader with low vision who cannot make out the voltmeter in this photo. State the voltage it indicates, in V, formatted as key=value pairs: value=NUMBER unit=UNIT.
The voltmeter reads value=25 unit=V
